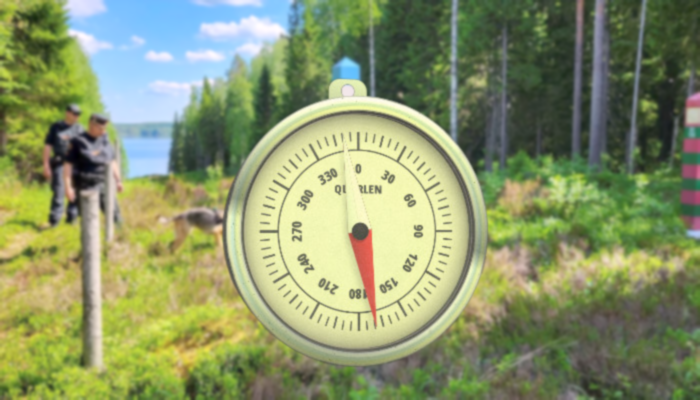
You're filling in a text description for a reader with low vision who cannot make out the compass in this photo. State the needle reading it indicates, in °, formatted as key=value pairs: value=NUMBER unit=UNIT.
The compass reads value=170 unit=°
